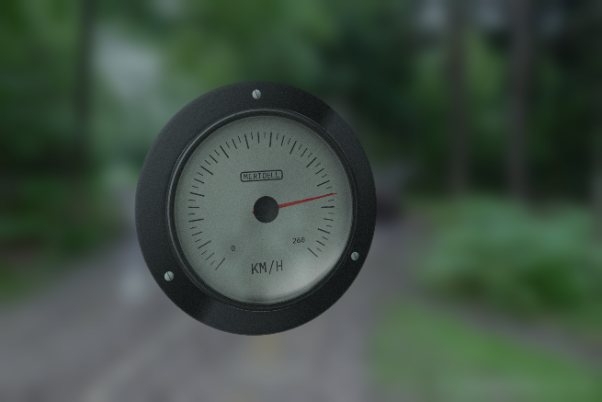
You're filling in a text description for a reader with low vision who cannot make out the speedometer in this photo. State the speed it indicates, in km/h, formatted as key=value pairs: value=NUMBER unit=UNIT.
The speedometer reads value=210 unit=km/h
